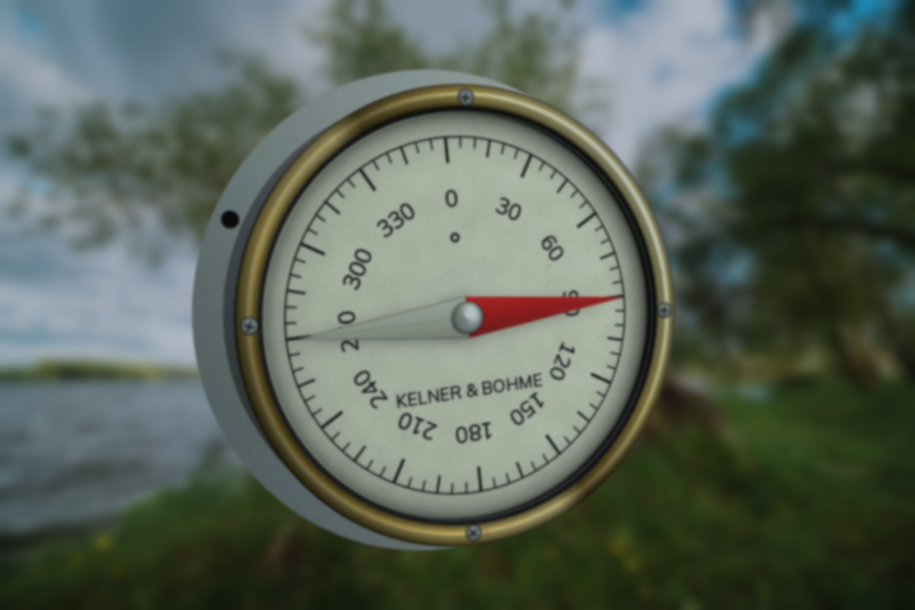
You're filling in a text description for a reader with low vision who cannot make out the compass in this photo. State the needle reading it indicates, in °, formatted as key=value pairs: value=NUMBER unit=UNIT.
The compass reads value=90 unit=°
